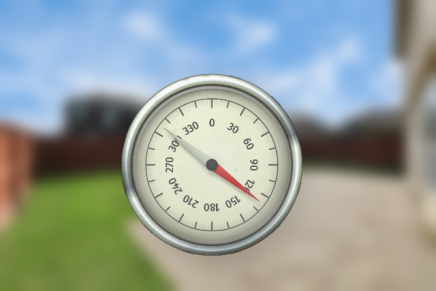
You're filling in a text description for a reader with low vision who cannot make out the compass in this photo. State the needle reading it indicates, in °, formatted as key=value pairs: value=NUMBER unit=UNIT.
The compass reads value=127.5 unit=°
